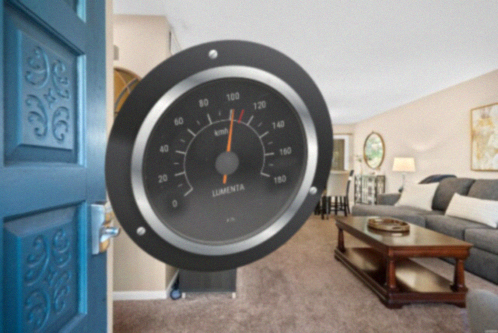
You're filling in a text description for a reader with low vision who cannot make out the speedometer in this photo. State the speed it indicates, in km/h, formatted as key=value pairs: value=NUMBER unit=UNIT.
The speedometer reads value=100 unit=km/h
